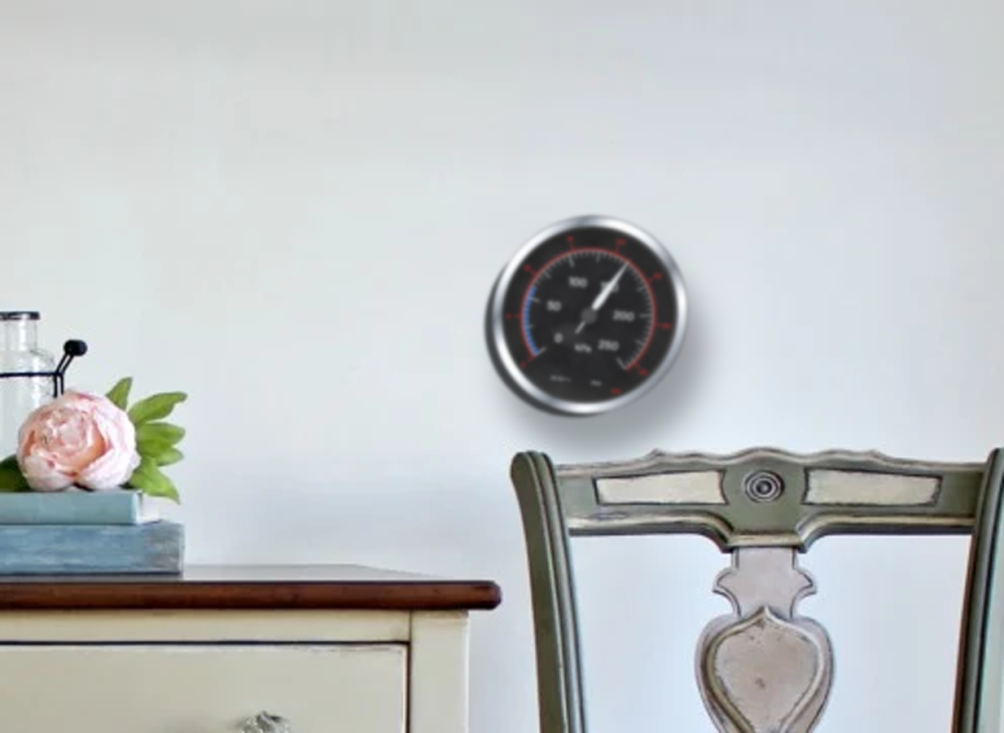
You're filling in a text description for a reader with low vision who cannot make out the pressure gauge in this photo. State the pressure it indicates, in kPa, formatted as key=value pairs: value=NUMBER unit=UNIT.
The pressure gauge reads value=150 unit=kPa
